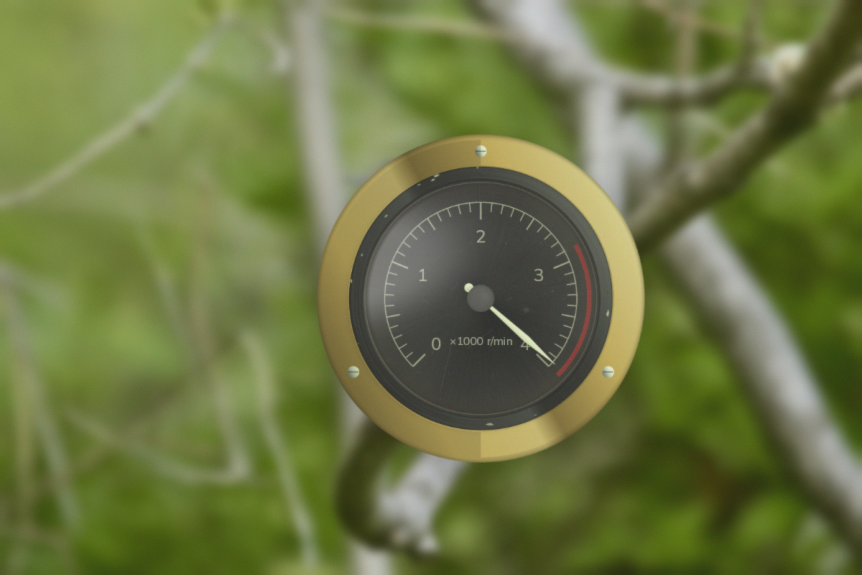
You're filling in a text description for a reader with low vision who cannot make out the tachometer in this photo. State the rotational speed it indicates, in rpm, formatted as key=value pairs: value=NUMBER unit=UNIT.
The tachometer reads value=3950 unit=rpm
